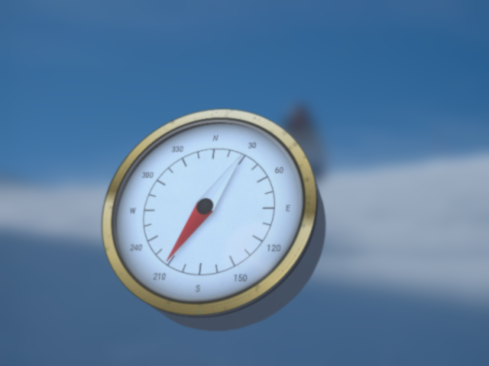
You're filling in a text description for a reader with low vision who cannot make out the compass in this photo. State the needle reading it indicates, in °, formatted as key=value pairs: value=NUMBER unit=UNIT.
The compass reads value=210 unit=°
